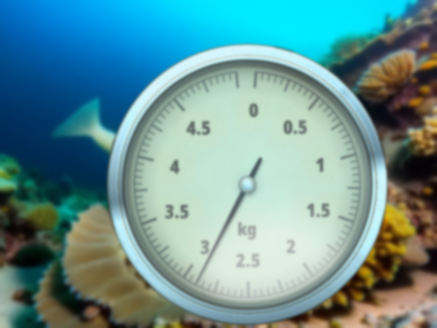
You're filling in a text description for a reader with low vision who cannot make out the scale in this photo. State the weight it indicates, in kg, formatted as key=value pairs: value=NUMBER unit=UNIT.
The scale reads value=2.9 unit=kg
